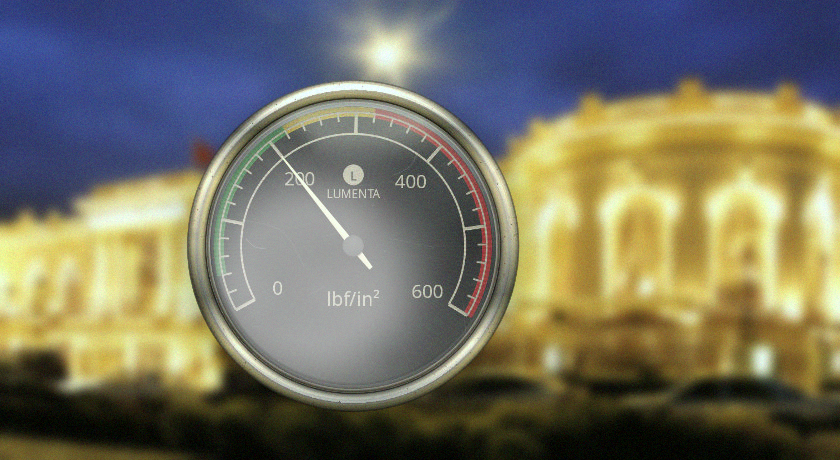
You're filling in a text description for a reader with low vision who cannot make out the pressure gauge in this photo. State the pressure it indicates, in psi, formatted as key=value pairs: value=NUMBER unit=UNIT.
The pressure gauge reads value=200 unit=psi
